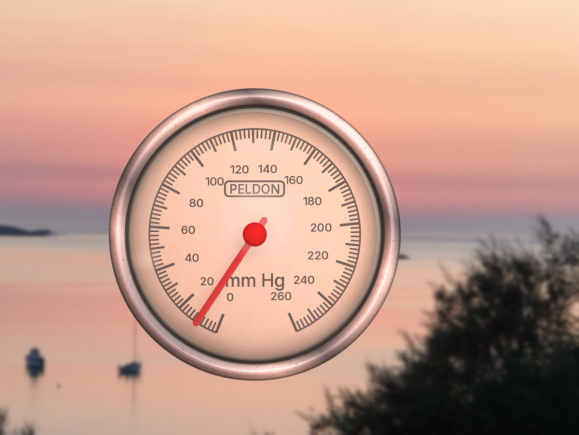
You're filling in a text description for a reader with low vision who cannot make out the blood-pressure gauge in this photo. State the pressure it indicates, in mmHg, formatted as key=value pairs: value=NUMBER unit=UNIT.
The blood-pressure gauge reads value=10 unit=mmHg
